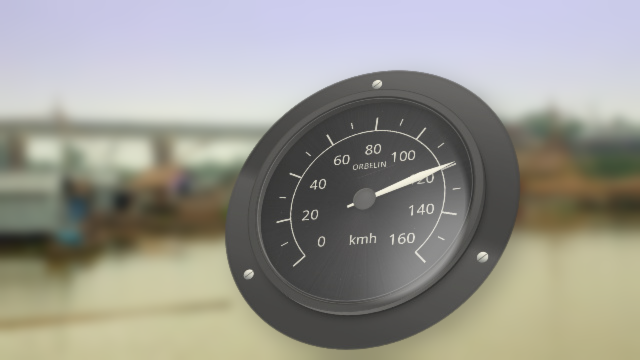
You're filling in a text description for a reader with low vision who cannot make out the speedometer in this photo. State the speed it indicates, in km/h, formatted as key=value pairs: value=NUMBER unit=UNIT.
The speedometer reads value=120 unit=km/h
